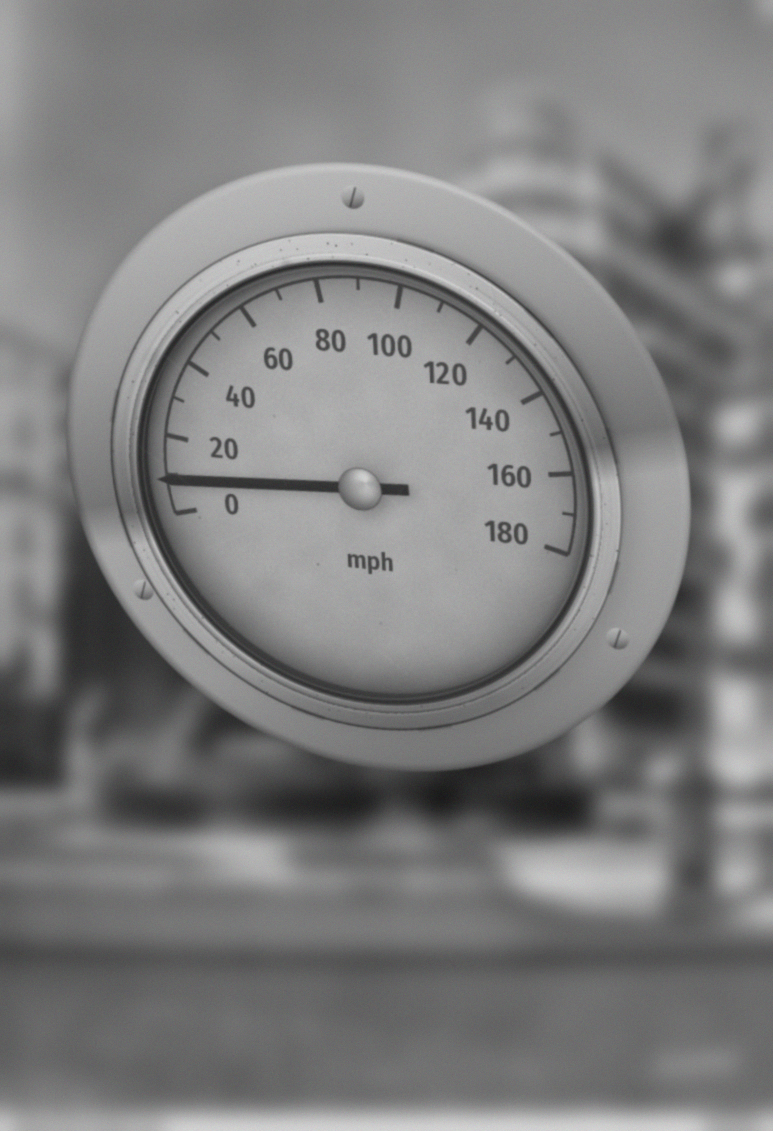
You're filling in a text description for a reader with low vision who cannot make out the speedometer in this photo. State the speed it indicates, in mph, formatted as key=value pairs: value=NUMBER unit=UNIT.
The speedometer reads value=10 unit=mph
